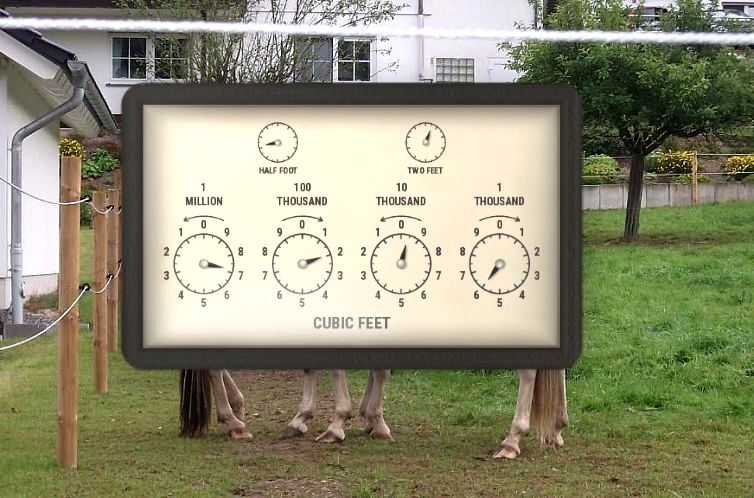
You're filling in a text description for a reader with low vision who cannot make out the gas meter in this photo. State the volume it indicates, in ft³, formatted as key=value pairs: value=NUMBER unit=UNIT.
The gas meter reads value=719600 unit=ft³
